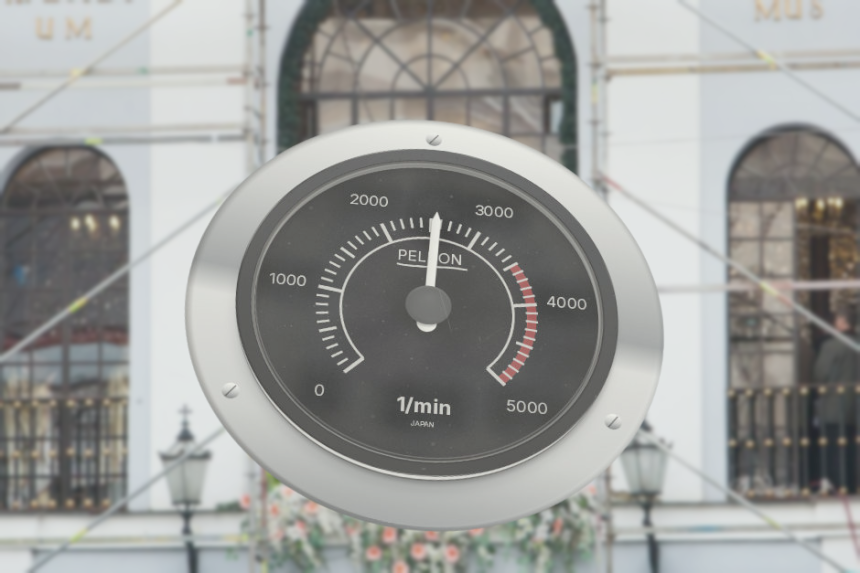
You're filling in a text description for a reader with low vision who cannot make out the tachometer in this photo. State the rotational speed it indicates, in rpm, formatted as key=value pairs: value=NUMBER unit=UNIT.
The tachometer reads value=2550 unit=rpm
